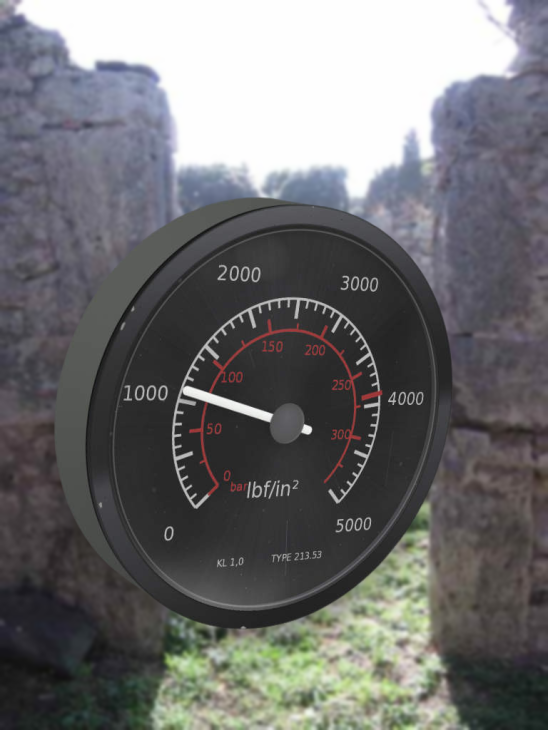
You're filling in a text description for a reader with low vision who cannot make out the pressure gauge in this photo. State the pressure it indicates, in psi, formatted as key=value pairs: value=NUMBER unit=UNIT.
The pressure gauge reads value=1100 unit=psi
